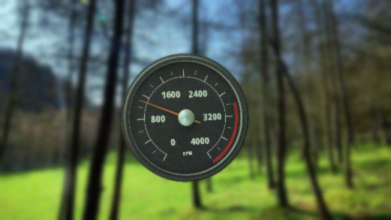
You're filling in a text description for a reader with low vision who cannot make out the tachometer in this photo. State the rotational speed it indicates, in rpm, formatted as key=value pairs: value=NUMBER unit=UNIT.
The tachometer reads value=1100 unit=rpm
